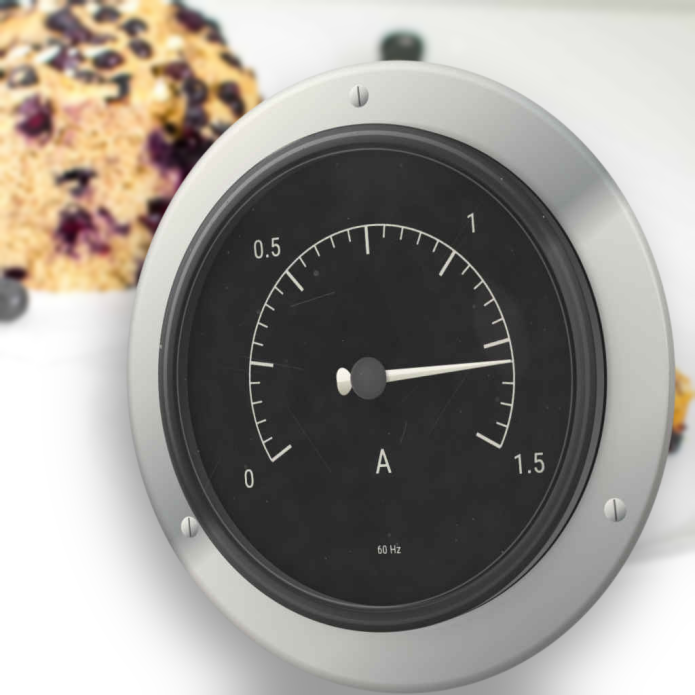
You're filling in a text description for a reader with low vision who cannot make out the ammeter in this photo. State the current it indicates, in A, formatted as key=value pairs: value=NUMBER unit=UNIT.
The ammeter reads value=1.3 unit=A
